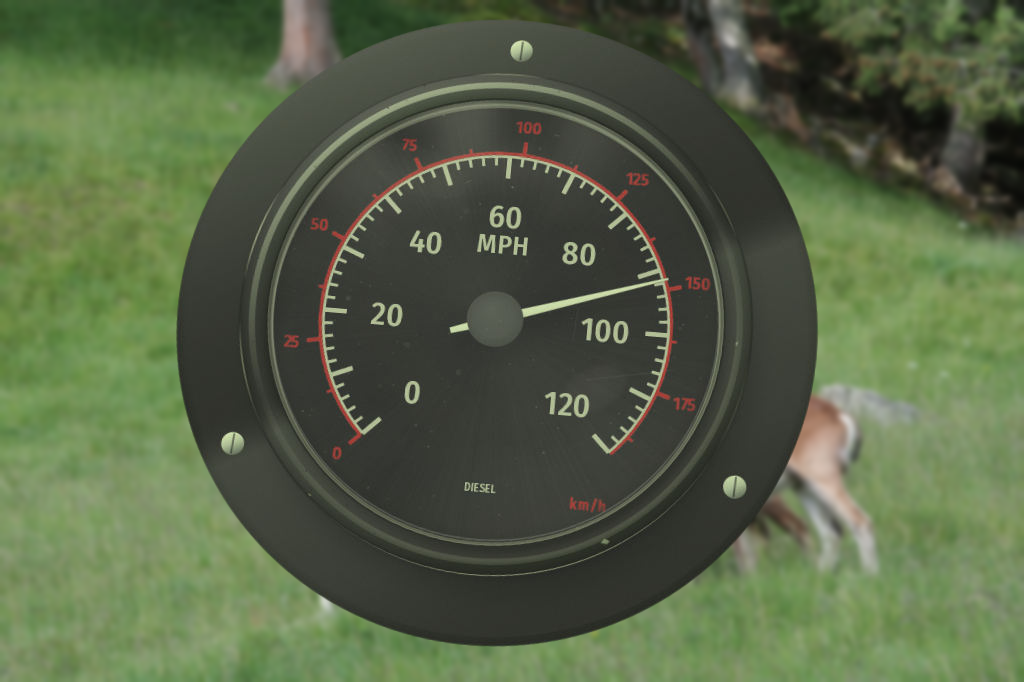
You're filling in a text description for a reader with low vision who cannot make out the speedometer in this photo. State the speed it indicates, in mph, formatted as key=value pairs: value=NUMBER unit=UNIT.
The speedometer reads value=92 unit=mph
